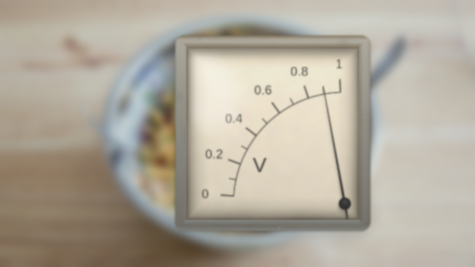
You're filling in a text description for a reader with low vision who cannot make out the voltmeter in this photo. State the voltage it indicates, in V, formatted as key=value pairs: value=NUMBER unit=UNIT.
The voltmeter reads value=0.9 unit=V
